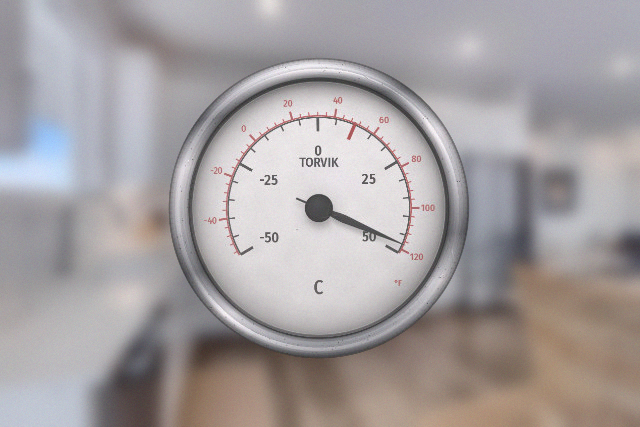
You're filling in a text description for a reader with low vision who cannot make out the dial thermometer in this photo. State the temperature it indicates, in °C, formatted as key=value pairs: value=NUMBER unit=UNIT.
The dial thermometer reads value=47.5 unit=°C
